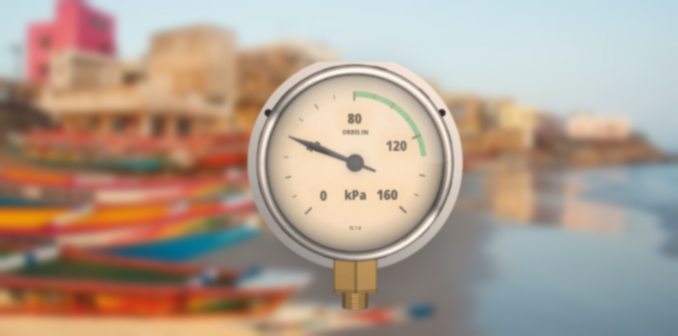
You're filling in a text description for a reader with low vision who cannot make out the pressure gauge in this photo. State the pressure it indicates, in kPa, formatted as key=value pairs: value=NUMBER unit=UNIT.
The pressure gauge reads value=40 unit=kPa
